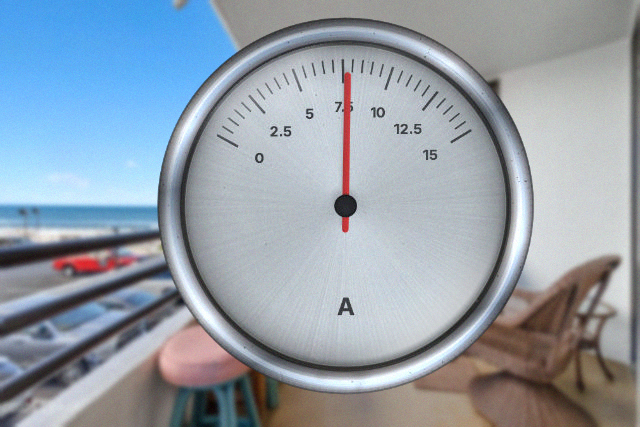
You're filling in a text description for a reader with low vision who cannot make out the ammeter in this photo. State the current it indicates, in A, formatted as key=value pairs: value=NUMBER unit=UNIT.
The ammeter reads value=7.75 unit=A
